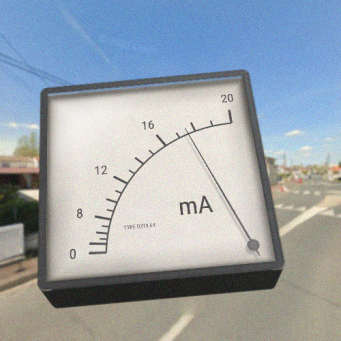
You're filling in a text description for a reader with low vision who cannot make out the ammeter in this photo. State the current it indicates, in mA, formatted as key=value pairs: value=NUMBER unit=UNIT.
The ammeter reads value=17.5 unit=mA
